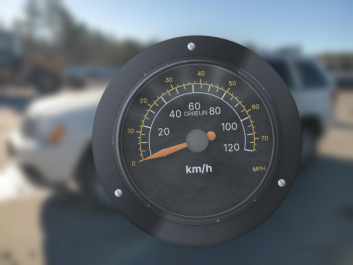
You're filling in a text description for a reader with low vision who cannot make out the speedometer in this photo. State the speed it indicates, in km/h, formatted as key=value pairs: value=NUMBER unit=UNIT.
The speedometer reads value=0 unit=km/h
